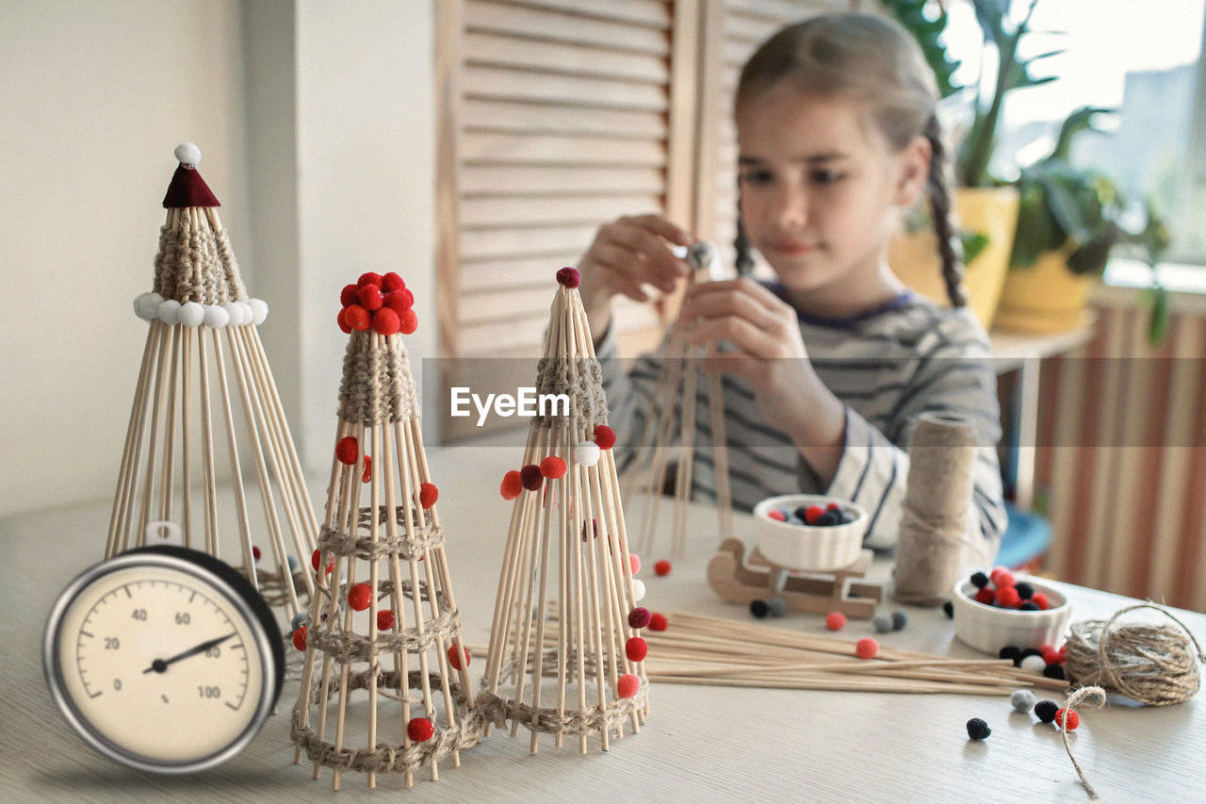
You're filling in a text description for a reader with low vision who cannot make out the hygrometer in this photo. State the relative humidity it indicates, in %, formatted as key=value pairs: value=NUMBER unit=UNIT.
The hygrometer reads value=76 unit=%
